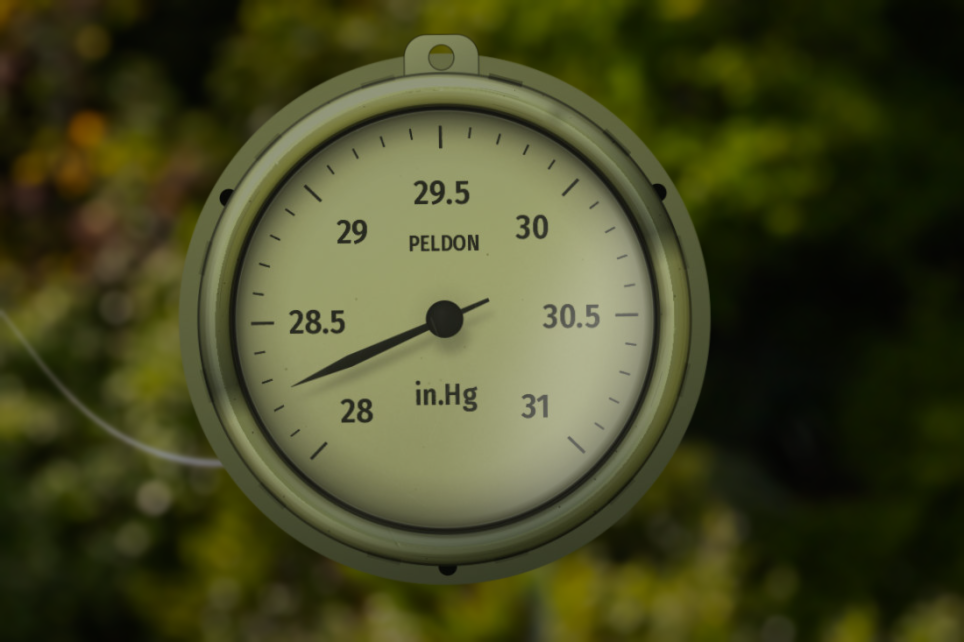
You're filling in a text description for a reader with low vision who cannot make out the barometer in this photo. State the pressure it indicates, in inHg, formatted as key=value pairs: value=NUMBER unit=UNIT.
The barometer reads value=28.25 unit=inHg
